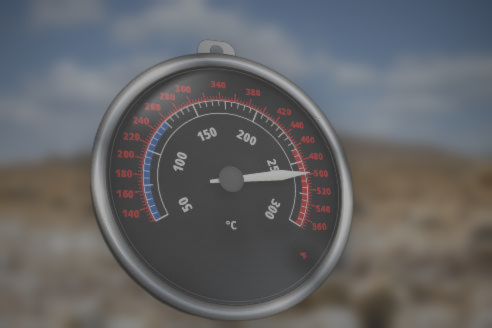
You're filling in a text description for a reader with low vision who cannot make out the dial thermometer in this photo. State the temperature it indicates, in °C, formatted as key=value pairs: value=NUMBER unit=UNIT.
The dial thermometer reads value=260 unit=°C
